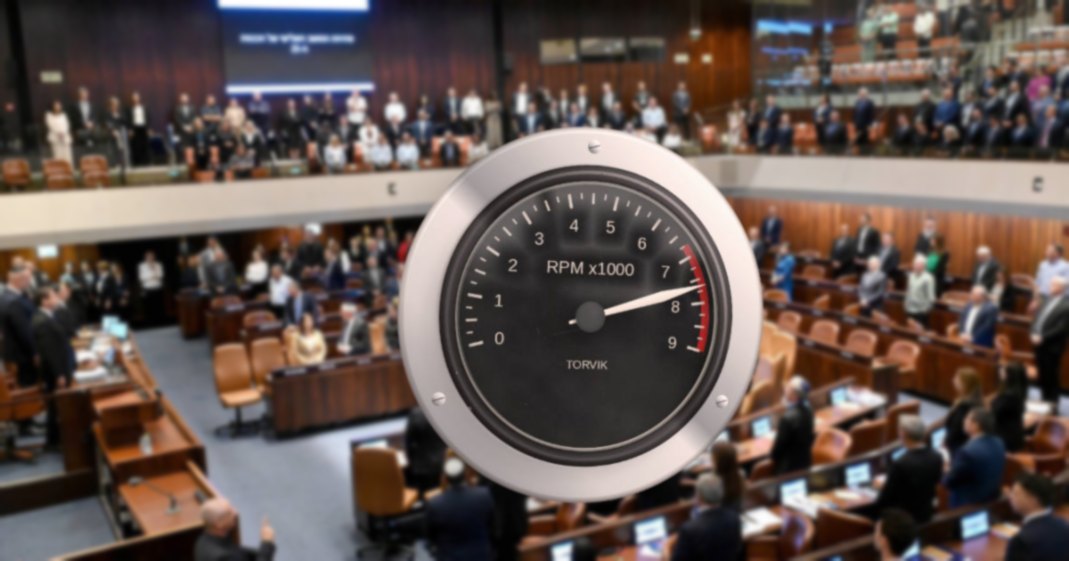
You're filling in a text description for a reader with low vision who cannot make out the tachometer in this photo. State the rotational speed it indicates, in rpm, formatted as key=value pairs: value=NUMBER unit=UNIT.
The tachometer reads value=7625 unit=rpm
